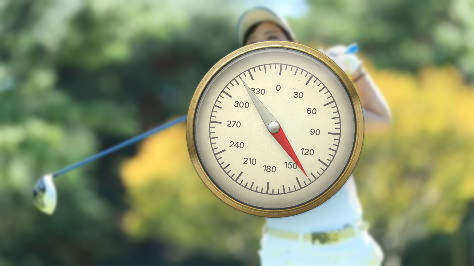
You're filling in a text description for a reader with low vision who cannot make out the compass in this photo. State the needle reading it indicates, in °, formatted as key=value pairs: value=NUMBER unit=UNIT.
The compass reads value=140 unit=°
